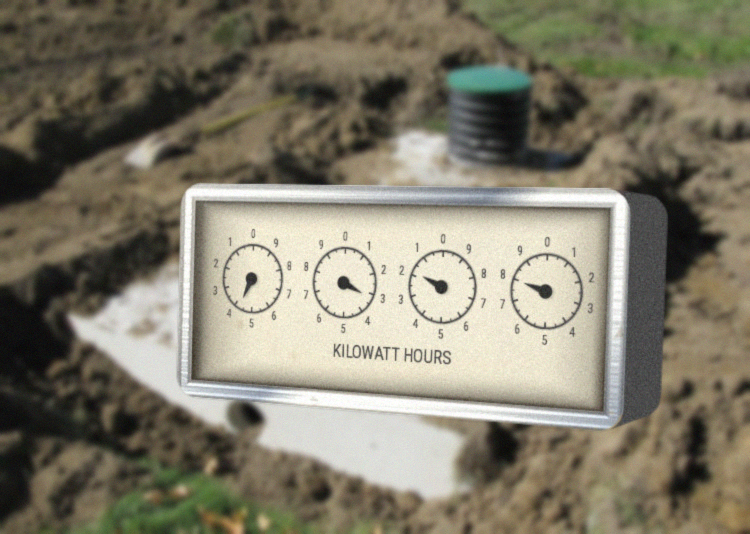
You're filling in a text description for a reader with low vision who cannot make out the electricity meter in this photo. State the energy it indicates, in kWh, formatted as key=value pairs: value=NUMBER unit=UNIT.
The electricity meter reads value=4318 unit=kWh
